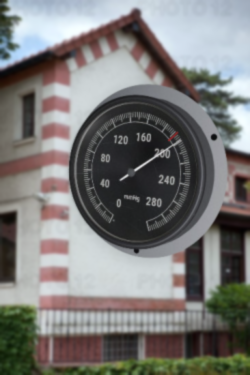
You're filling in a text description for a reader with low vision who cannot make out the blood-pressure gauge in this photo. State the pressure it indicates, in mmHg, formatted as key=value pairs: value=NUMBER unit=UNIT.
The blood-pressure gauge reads value=200 unit=mmHg
